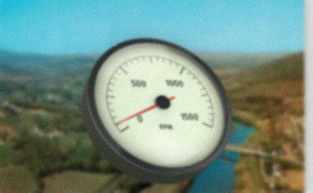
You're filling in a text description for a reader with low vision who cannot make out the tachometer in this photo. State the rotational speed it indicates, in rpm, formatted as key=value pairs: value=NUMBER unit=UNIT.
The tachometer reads value=50 unit=rpm
